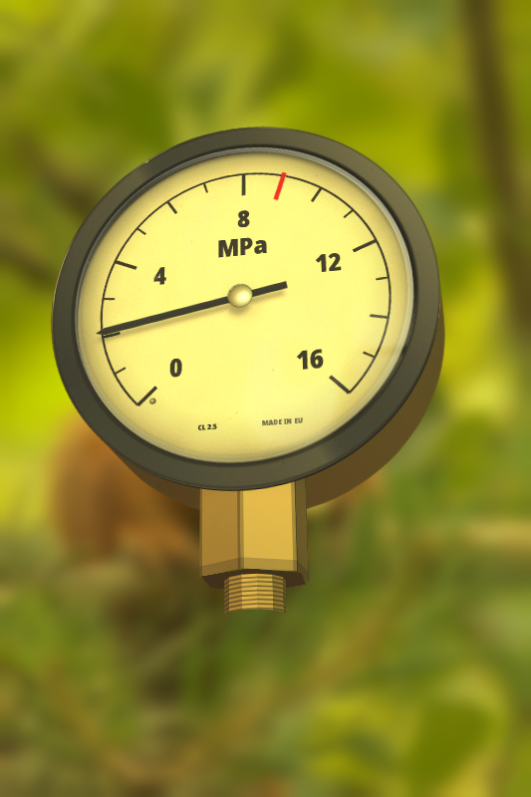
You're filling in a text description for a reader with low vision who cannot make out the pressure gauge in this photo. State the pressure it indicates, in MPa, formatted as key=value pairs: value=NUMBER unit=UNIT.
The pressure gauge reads value=2 unit=MPa
